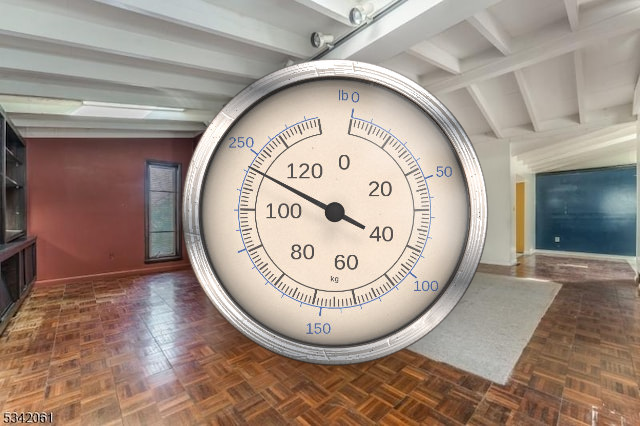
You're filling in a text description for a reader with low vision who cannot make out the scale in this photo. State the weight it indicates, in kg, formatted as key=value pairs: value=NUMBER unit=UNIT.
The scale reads value=110 unit=kg
